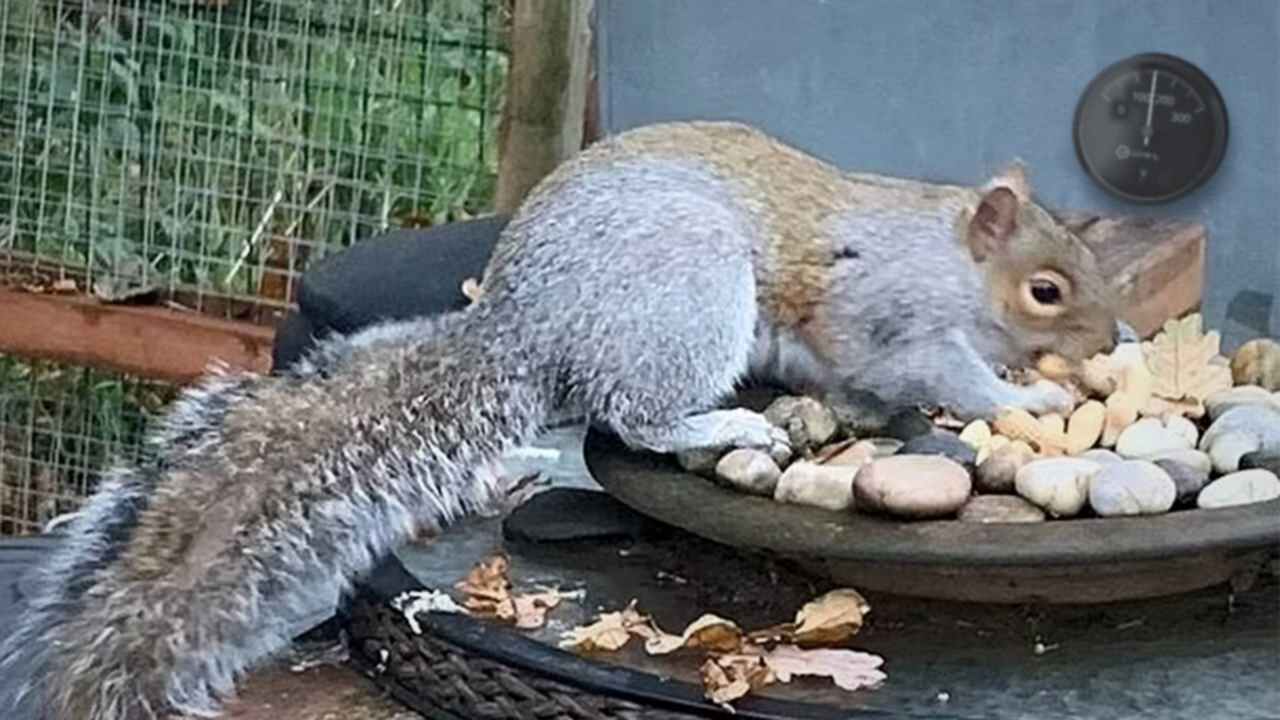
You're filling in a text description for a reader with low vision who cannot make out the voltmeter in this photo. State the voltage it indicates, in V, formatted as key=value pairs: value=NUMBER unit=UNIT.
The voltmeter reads value=150 unit=V
